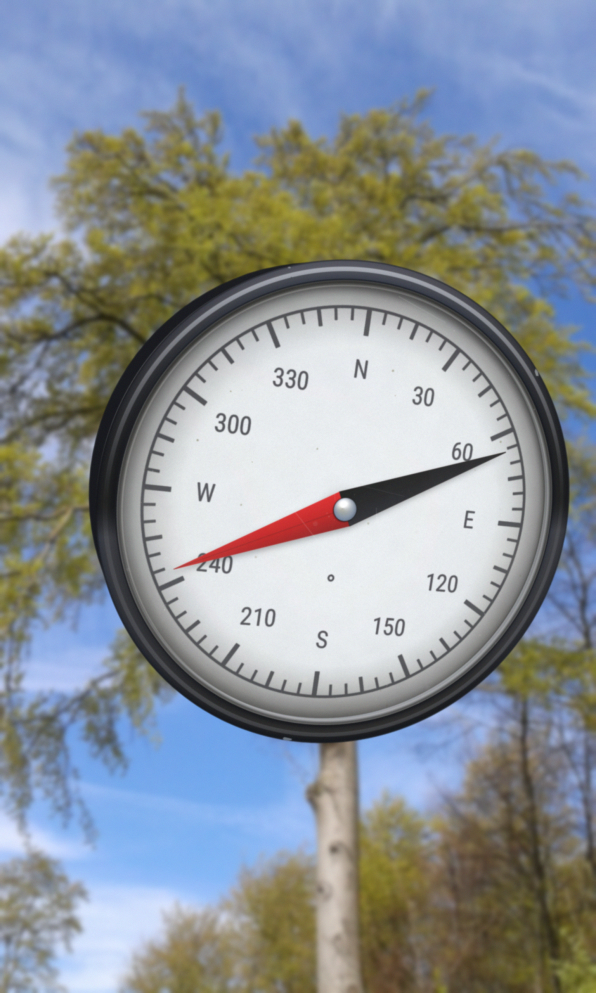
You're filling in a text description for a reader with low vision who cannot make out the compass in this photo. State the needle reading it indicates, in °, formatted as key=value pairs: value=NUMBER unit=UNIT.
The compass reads value=245 unit=°
